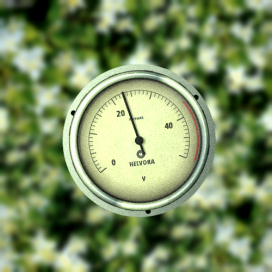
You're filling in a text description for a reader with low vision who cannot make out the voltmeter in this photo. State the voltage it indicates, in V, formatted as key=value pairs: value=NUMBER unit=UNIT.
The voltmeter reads value=23 unit=V
